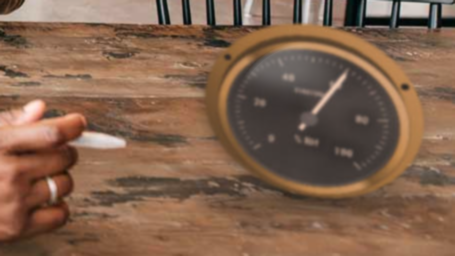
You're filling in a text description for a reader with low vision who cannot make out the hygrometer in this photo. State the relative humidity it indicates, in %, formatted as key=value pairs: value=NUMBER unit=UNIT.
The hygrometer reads value=60 unit=%
